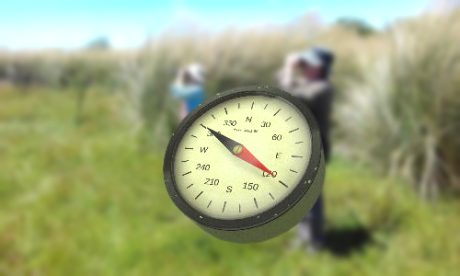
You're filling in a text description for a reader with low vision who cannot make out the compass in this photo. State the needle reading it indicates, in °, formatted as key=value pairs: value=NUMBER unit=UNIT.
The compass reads value=120 unit=°
